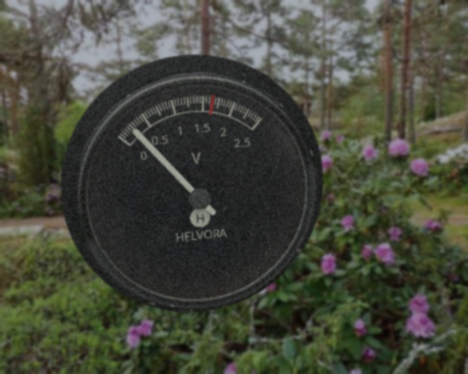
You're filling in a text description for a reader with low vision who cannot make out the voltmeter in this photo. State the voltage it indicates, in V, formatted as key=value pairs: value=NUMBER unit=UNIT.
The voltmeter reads value=0.25 unit=V
